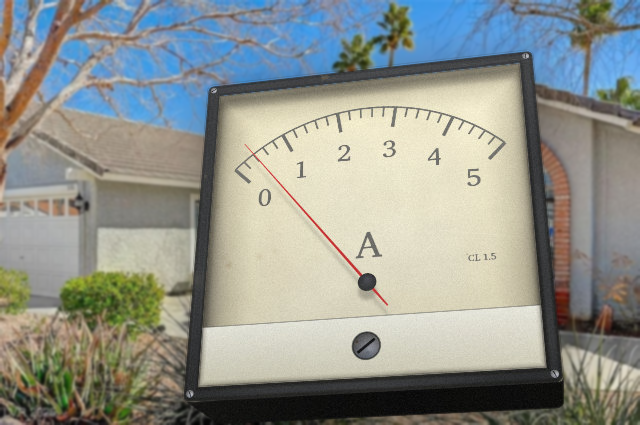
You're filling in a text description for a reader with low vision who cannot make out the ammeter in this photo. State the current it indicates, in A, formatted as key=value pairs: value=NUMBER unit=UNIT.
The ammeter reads value=0.4 unit=A
